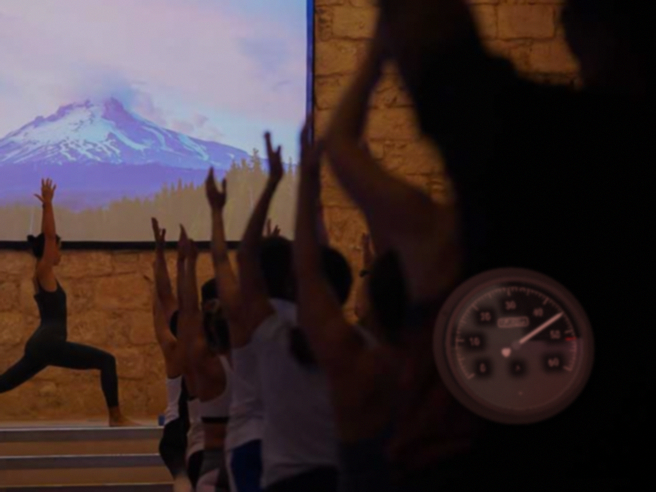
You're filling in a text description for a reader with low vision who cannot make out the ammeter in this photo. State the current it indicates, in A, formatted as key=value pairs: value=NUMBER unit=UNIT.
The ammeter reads value=45 unit=A
